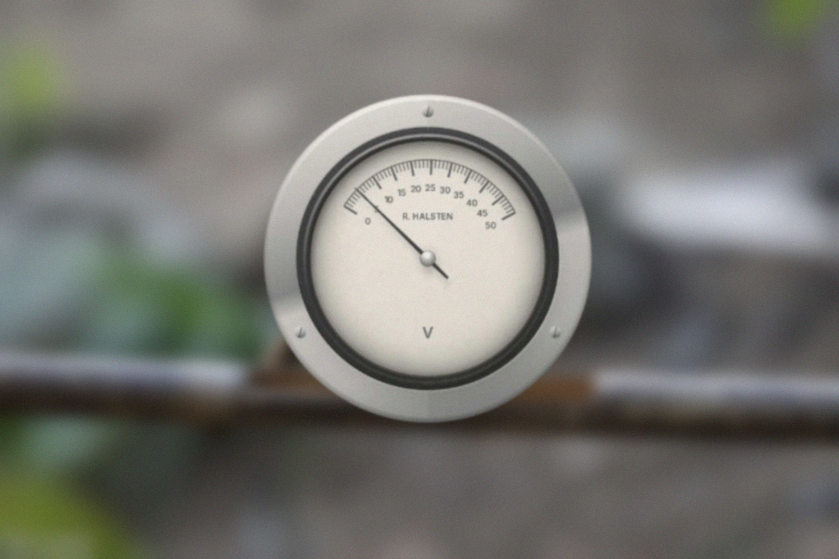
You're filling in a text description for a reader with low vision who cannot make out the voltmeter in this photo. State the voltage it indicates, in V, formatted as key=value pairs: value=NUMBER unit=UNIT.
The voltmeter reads value=5 unit=V
